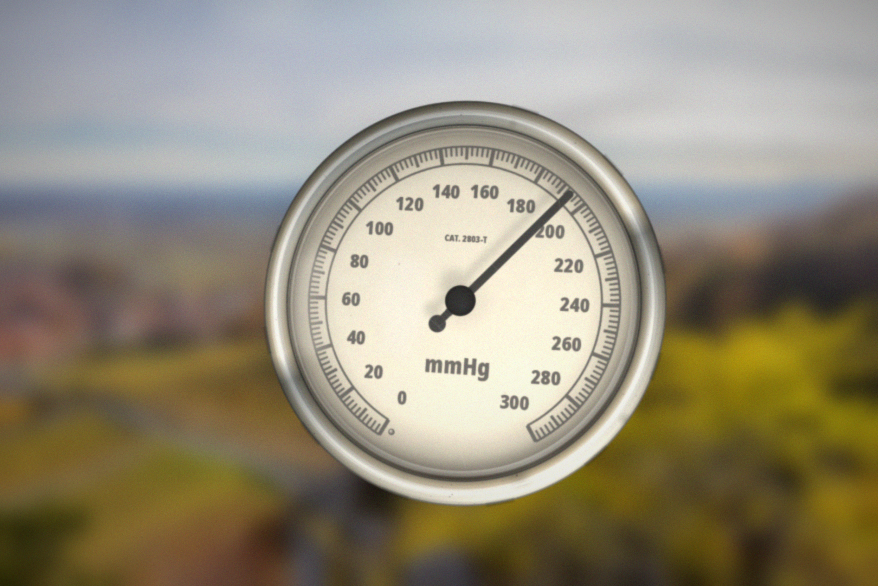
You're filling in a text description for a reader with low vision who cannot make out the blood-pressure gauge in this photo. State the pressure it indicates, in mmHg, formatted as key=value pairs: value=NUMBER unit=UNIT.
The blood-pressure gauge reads value=194 unit=mmHg
